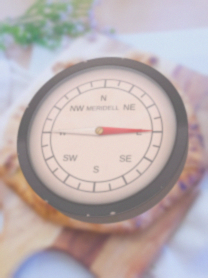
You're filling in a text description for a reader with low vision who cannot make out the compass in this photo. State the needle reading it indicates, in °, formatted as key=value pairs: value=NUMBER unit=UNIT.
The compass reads value=90 unit=°
